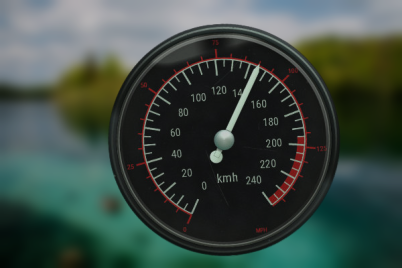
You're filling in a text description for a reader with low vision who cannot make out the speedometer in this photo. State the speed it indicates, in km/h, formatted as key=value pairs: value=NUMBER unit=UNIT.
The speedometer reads value=145 unit=km/h
